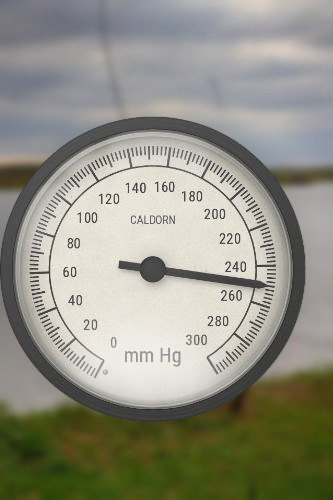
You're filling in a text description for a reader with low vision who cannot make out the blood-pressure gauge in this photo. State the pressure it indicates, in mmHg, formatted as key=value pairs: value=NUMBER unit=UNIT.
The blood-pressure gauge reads value=250 unit=mmHg
